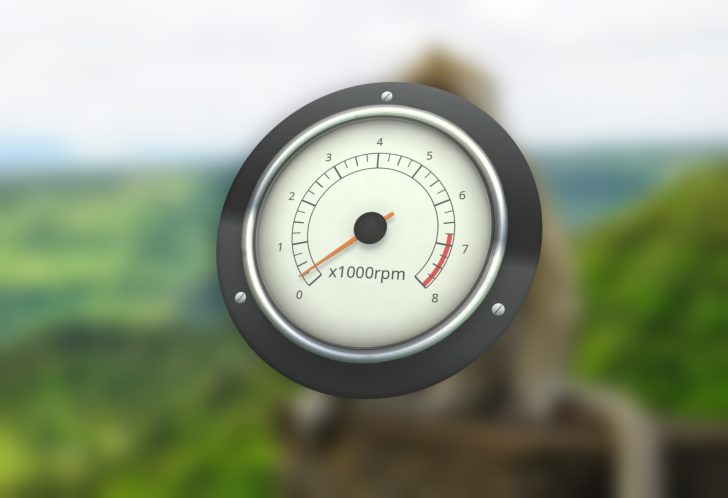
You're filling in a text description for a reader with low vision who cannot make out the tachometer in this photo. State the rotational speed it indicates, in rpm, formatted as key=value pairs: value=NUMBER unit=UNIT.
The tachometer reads value=250 unit=rpm
